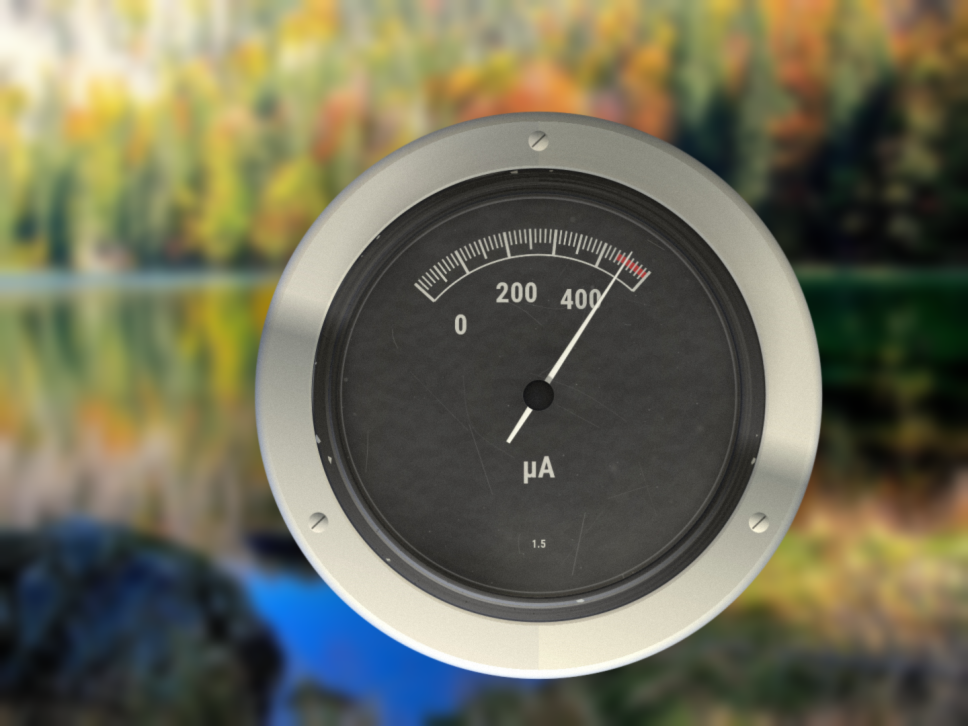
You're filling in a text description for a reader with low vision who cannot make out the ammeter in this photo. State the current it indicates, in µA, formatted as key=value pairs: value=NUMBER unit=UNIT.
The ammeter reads value=450 unit=µA
